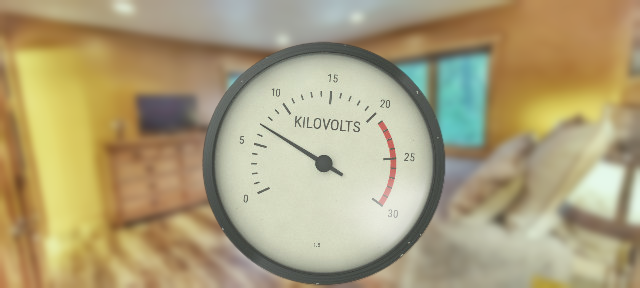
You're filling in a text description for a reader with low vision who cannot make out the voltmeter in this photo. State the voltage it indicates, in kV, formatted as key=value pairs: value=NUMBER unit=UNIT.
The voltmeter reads value=7 unit=kV
